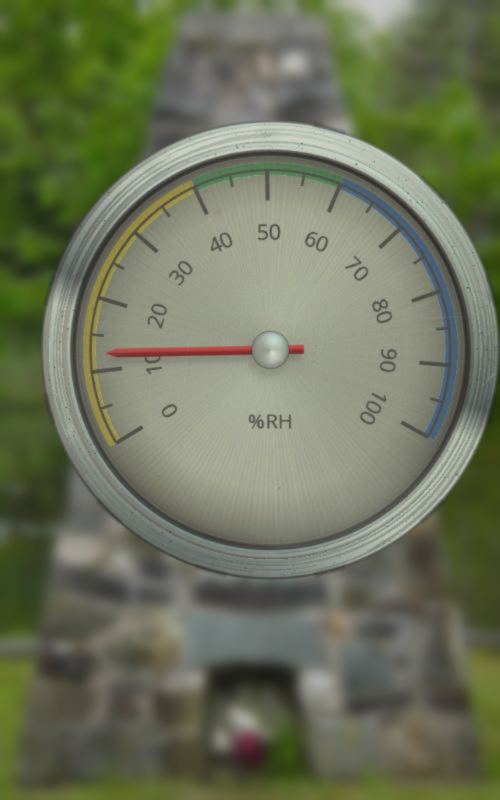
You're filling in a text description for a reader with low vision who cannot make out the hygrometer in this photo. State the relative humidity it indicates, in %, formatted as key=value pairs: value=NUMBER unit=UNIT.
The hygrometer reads value=12.5 unit=%
